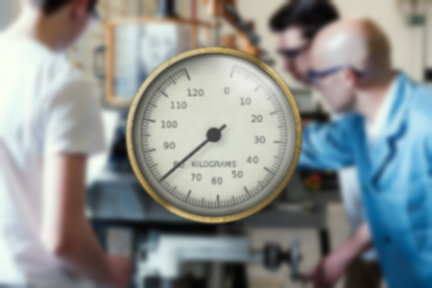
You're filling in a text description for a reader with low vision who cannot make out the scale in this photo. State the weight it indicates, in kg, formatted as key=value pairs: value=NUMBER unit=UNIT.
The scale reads value=80 unit=kg
